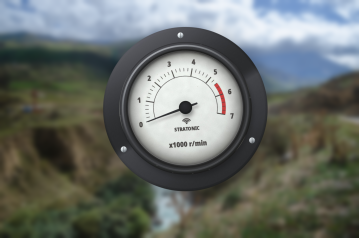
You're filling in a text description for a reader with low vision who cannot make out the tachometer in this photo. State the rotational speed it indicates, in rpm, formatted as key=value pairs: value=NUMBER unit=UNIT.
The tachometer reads value=0 unit=rpm
